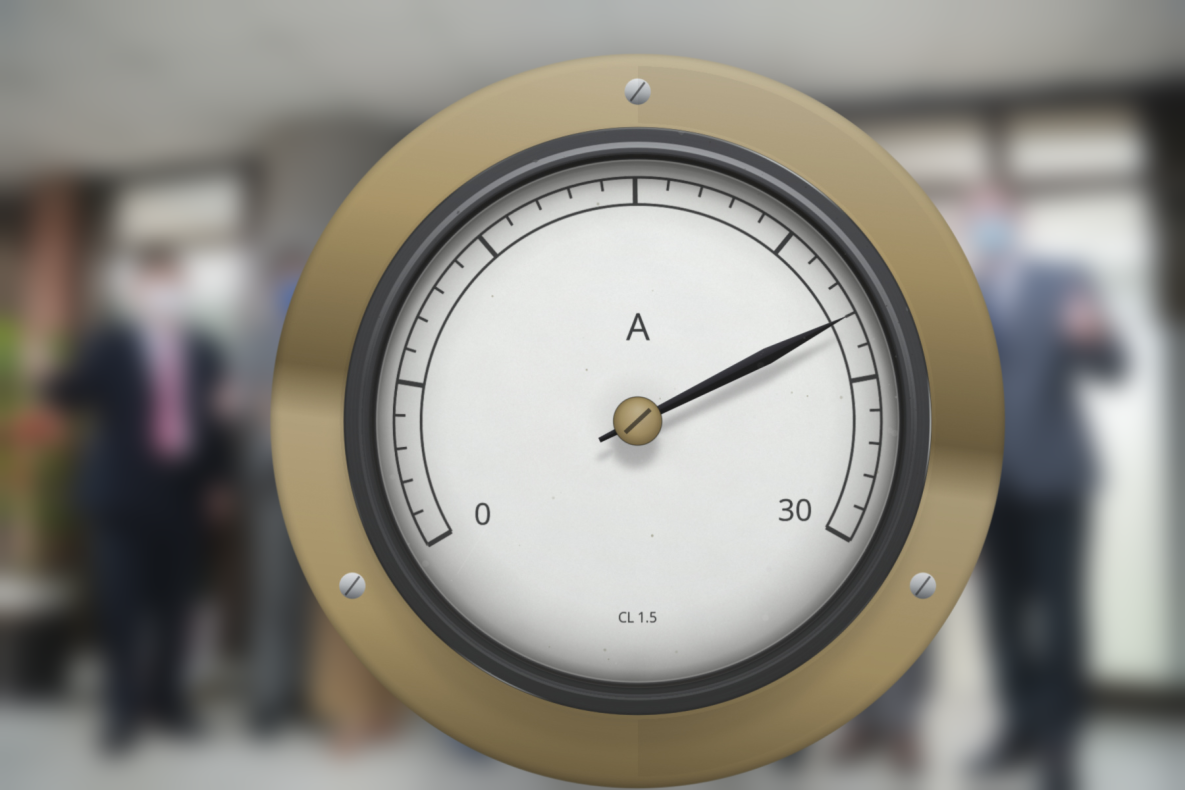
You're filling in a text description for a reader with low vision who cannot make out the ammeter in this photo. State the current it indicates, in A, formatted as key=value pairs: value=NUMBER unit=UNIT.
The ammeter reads value=23 unit=A
